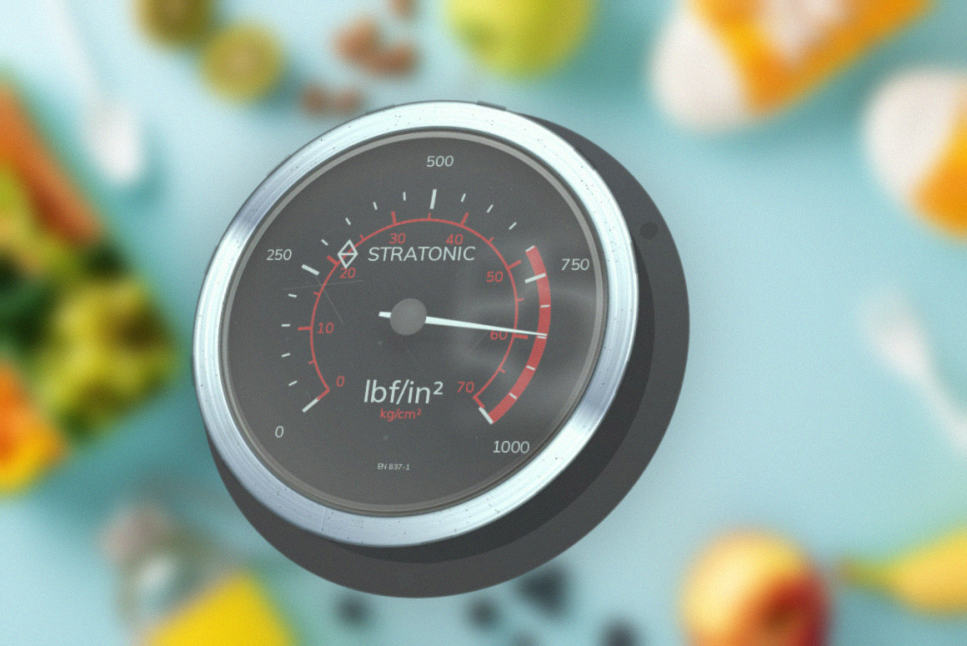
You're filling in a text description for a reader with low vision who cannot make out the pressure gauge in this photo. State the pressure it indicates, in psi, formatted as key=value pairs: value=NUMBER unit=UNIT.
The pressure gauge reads value=850 unit=psi
